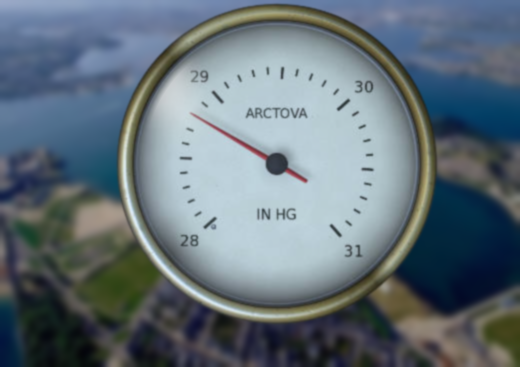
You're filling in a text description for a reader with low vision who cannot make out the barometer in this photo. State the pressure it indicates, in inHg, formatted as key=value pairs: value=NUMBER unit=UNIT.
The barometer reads value=28.8 unit=inHg
